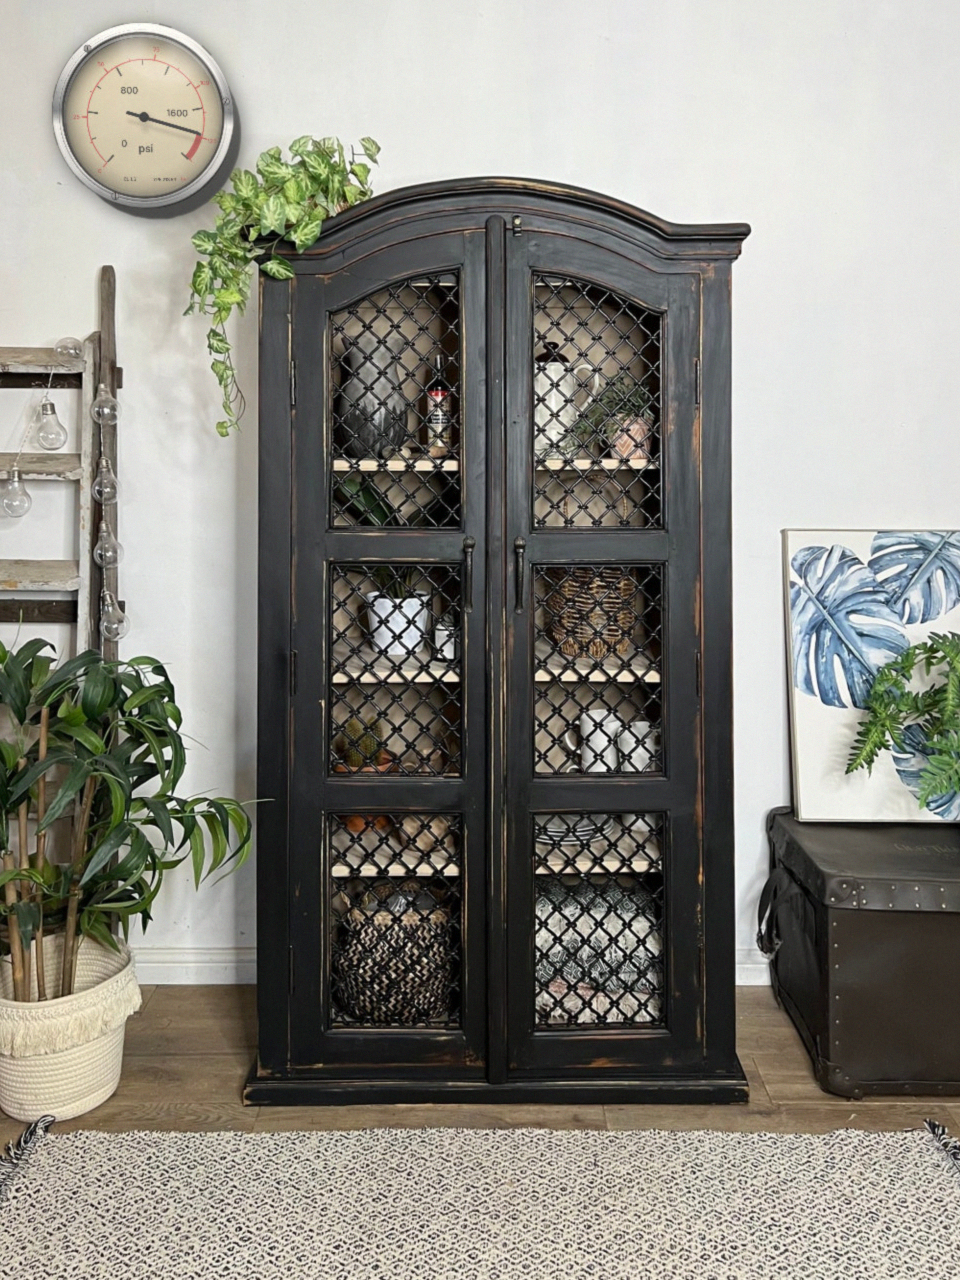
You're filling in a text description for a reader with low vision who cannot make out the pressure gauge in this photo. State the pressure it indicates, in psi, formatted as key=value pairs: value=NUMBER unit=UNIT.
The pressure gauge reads value=1800 unit=psi
